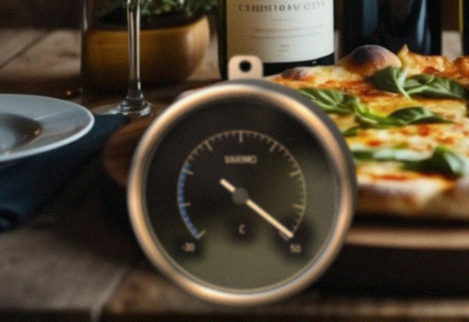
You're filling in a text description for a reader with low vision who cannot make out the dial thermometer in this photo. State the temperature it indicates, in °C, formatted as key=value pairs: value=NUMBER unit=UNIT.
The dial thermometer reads value=48 unit=°C
